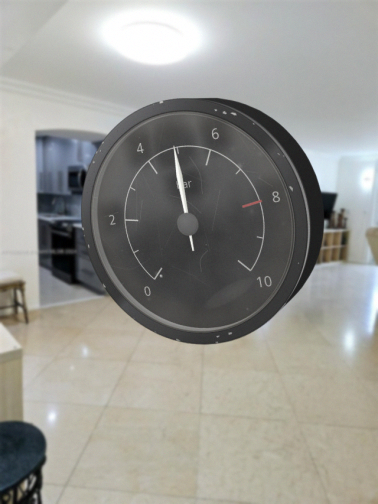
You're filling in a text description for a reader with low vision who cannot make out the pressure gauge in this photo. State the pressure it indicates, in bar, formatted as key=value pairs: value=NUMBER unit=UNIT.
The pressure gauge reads value=5 unit=bar
